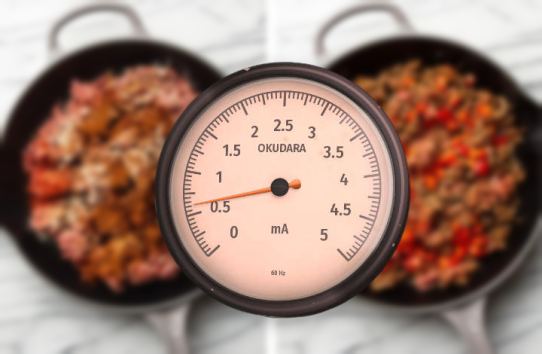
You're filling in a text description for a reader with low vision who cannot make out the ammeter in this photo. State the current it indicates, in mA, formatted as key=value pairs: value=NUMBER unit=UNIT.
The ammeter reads value=0.6 unit=mA
